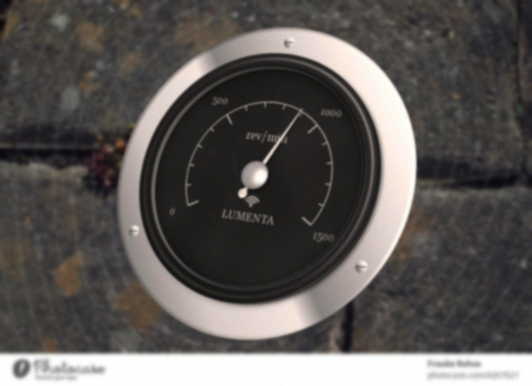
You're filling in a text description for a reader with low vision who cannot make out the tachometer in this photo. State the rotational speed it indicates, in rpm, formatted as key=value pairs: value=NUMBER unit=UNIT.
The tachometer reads value=900 unit=rpm
